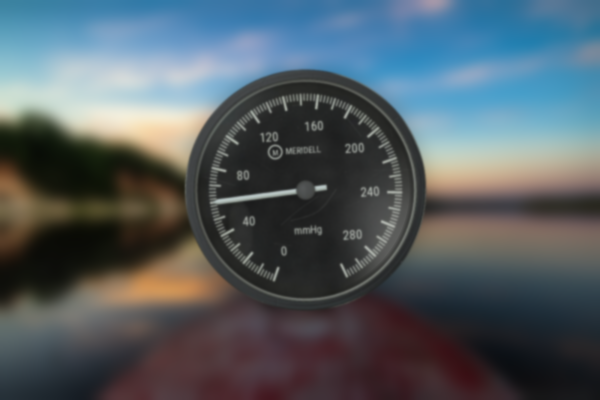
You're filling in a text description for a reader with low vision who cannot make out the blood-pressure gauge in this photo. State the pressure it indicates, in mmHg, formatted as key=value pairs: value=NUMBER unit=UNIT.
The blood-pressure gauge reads value=60 unit=mmHg
